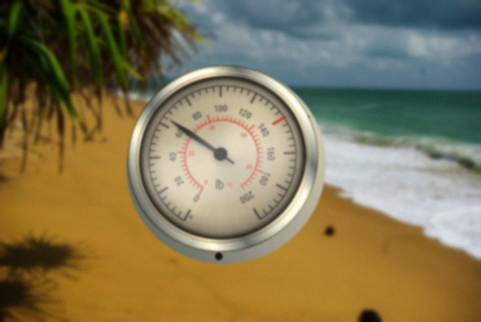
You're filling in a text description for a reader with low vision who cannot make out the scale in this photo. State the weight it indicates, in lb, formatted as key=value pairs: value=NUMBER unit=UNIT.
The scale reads value=64 unit=lb
